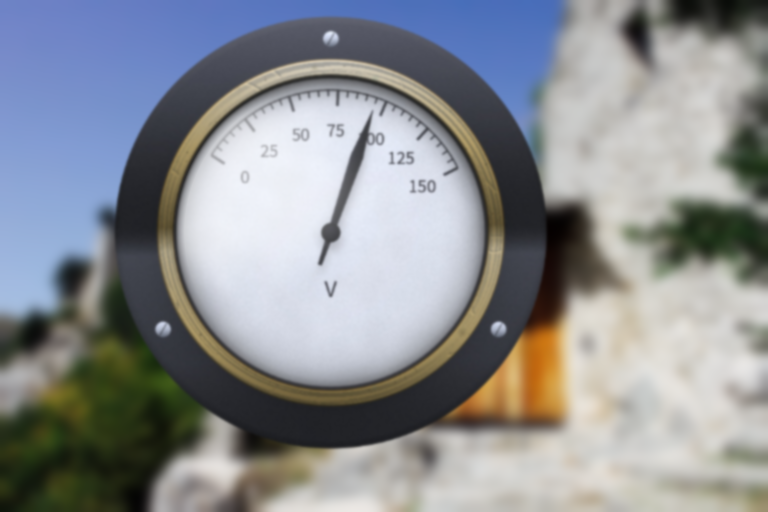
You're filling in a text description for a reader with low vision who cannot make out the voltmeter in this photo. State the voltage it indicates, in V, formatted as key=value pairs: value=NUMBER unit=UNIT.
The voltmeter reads value=95 unit=V
